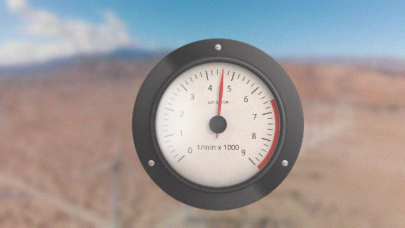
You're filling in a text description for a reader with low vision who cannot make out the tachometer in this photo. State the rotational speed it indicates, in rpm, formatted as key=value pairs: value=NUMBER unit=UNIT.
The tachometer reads value=4600 unit=rpm
